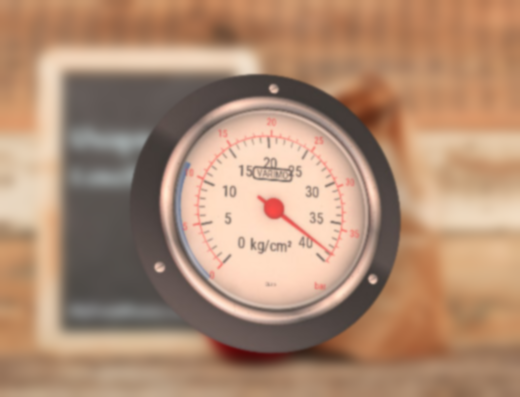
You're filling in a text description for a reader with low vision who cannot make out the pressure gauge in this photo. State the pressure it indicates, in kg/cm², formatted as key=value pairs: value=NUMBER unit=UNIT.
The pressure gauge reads value=39 unit=kg/cm²
